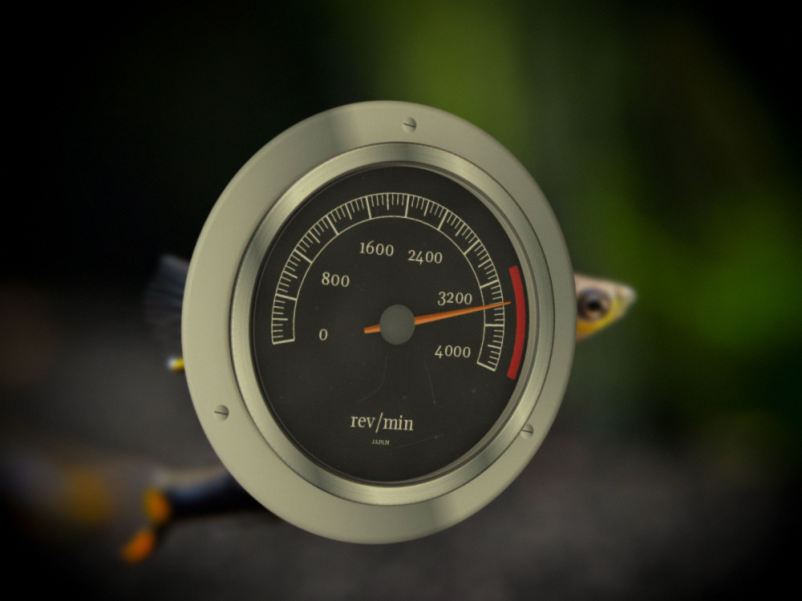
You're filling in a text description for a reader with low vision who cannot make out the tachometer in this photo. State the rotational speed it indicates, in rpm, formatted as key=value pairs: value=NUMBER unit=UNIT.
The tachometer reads value=3400 unit=rpm
